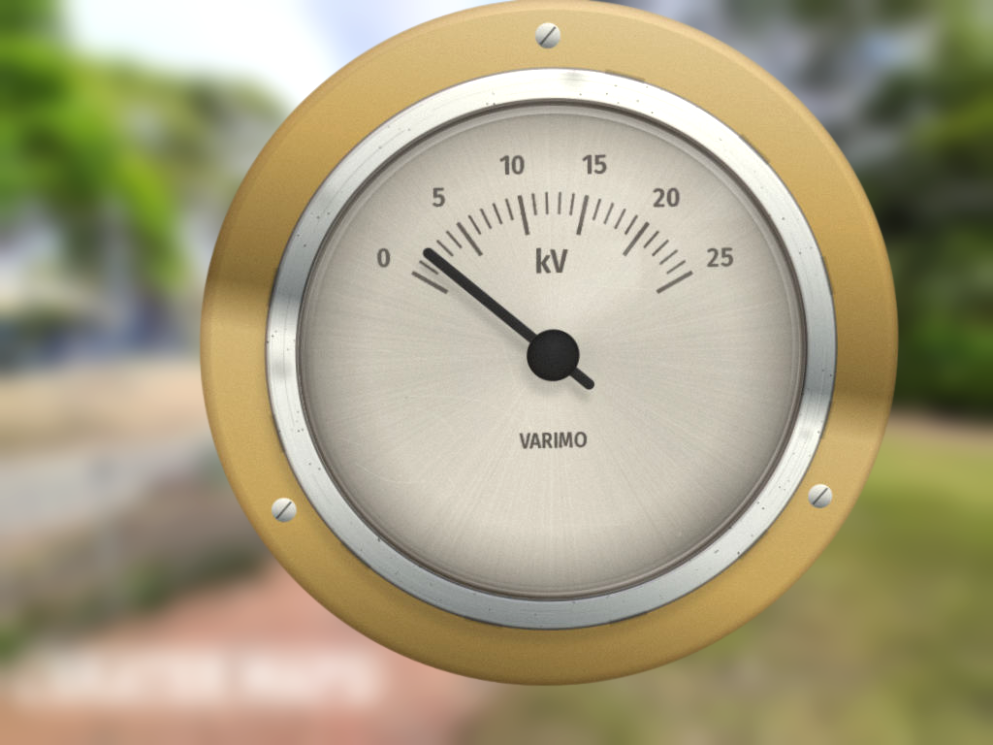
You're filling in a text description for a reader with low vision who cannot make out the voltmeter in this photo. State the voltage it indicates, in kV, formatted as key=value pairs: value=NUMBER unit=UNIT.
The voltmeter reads value=2 unit=kV
